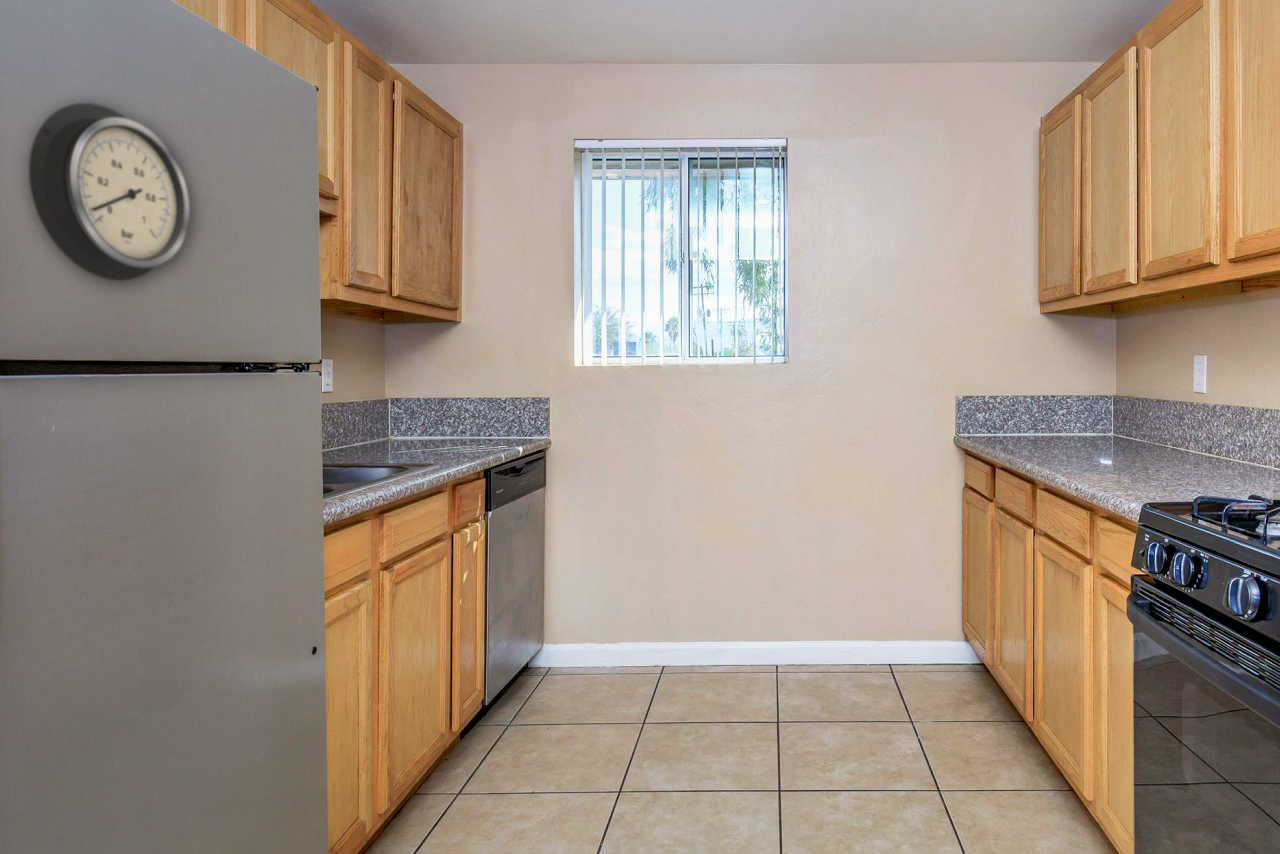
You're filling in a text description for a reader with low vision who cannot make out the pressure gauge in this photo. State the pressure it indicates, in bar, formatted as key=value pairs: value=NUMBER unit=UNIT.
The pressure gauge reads value=0.05 unit=bar
